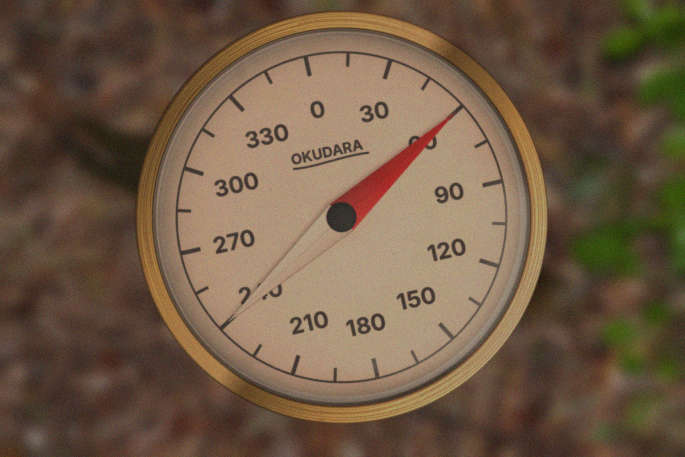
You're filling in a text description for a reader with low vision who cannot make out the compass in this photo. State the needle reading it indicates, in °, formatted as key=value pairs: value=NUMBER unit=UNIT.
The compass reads value=60 unit=°
